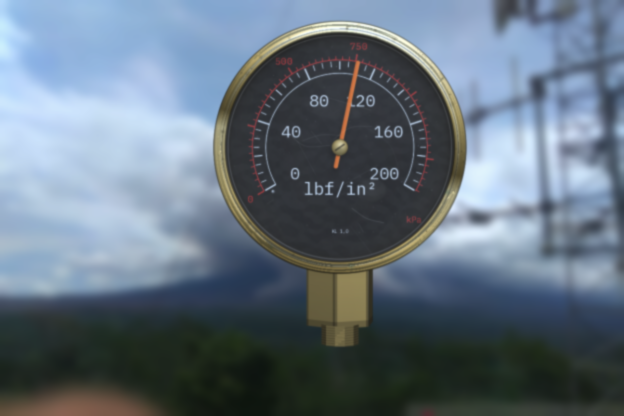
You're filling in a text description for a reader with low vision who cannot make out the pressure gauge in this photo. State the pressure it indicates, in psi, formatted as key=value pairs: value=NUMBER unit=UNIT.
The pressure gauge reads value=110 unit=psi
